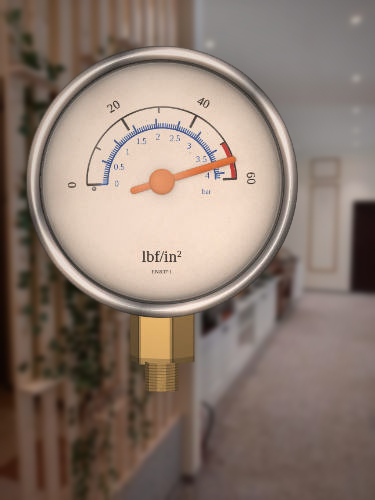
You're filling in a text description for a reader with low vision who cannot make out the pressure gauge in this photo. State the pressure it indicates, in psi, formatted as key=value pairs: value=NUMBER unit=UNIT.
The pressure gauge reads value=55 unit=psi
